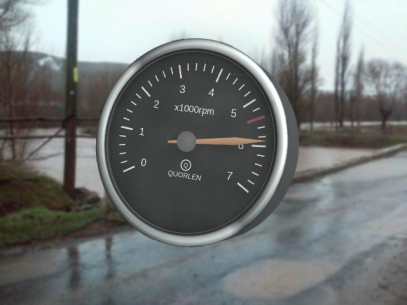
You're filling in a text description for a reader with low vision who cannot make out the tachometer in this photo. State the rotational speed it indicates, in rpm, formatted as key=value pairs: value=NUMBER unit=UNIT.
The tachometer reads value=5900 unit=rpm
